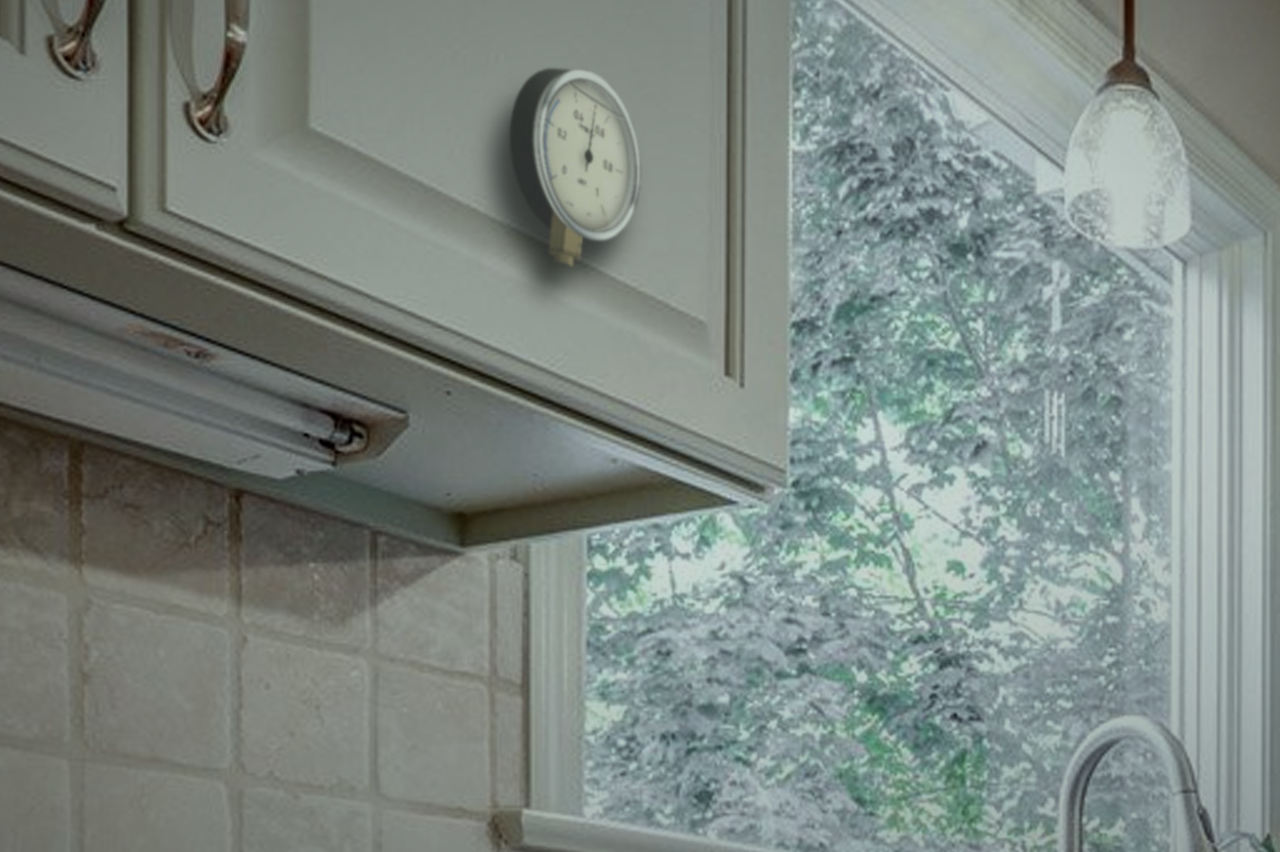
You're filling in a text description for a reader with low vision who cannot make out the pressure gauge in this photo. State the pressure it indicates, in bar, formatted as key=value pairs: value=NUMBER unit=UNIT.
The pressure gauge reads value=0.5 unit=bar
